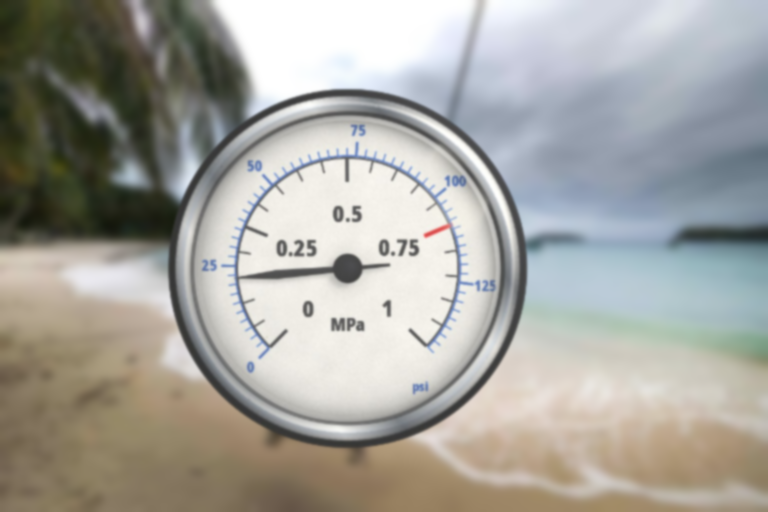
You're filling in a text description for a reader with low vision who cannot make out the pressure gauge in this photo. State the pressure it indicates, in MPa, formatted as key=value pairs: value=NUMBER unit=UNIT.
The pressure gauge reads value=0.15 unit=MPa
